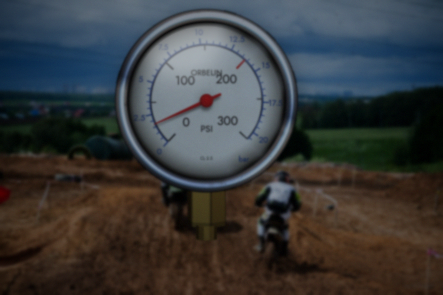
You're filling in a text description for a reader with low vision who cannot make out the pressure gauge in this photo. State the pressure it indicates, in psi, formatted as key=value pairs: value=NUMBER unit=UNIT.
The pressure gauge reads value=25 unit=psi
